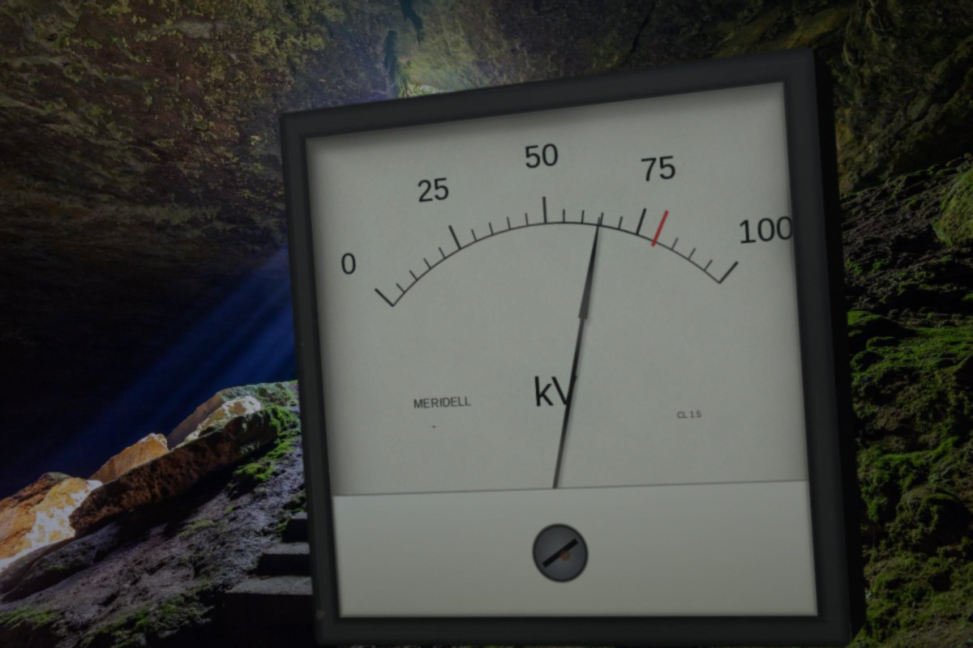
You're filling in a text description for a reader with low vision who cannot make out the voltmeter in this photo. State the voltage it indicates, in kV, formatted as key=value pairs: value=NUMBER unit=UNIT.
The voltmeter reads value=65 unit=kV
